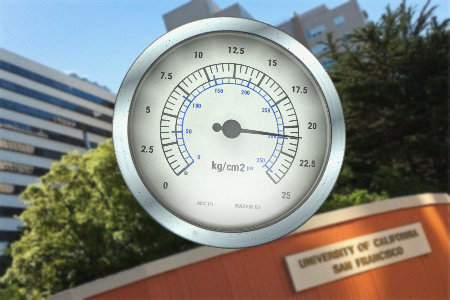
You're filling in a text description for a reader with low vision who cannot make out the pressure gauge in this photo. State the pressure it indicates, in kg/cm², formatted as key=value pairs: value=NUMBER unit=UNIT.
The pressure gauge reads value=21 unit=kg/cm²
